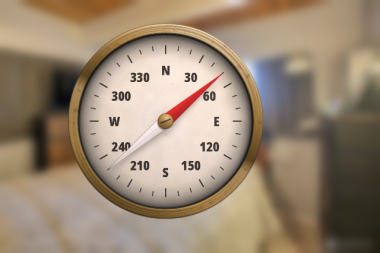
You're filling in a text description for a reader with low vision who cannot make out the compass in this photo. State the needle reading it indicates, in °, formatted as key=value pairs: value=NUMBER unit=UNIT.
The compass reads value=50 unit=°
